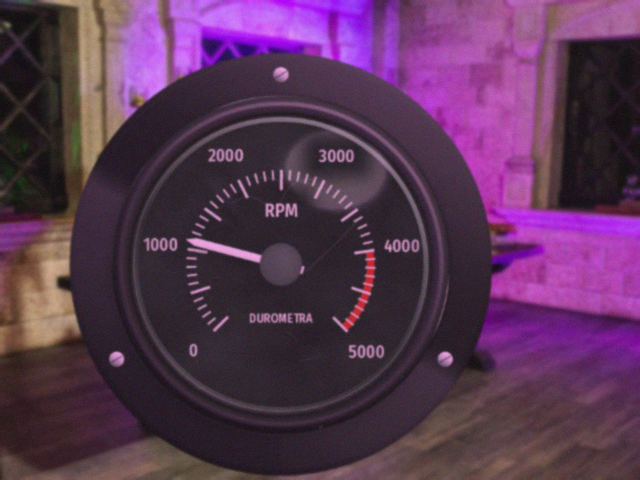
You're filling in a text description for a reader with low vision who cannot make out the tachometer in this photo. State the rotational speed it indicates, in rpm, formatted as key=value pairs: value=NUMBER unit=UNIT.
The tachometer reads value=1100 unit=rpm
